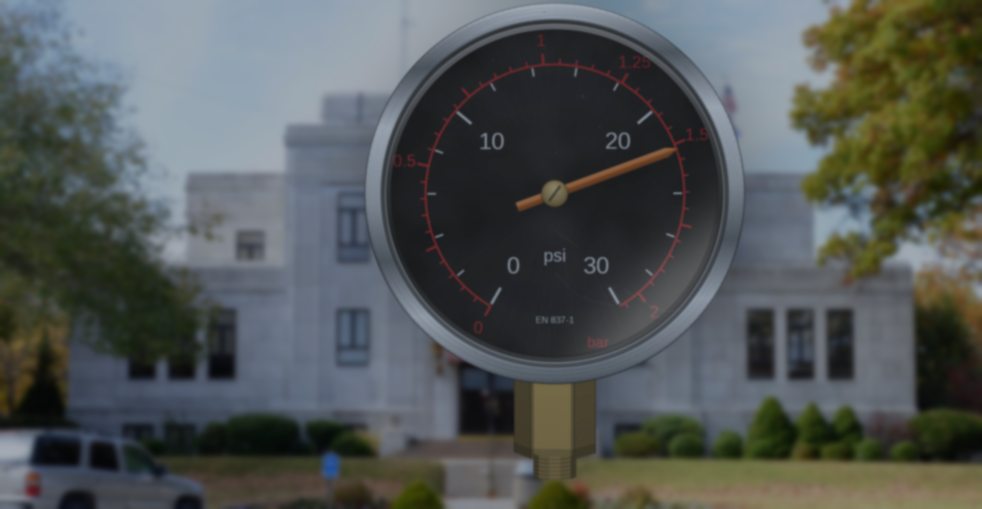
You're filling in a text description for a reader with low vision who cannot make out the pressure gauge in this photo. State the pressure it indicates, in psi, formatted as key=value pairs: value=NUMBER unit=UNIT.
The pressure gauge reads value=22 unit=psi
